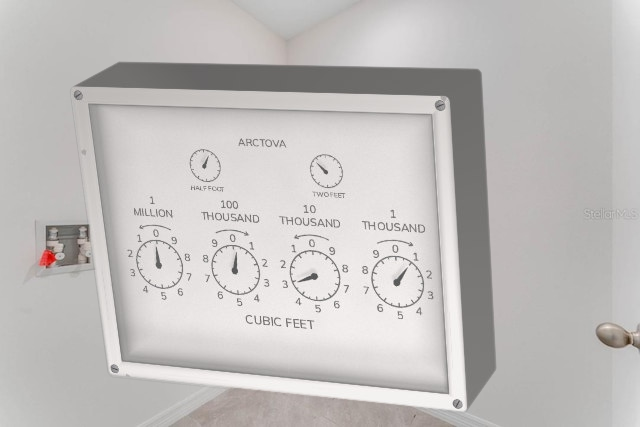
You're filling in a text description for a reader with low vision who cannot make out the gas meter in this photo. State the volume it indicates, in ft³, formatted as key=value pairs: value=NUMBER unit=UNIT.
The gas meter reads value=3100 unit=ft³
